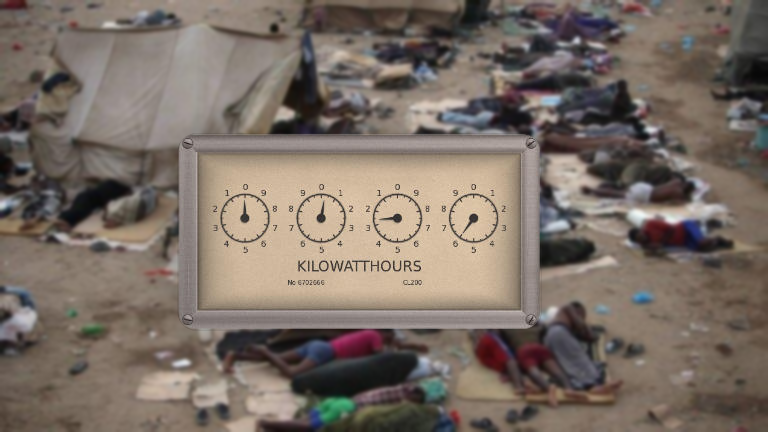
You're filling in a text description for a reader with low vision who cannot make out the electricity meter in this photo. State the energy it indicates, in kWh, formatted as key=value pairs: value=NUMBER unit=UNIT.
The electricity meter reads value=26 unit=kWh
